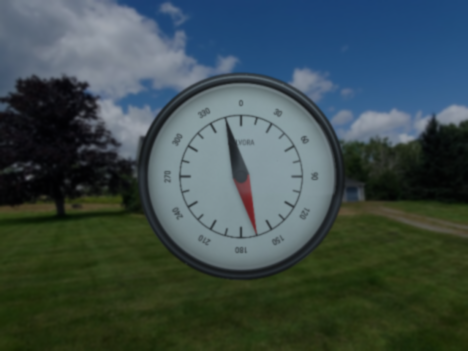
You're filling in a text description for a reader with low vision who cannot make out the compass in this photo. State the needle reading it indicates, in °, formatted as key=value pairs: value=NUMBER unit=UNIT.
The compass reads value=165 unit=°
